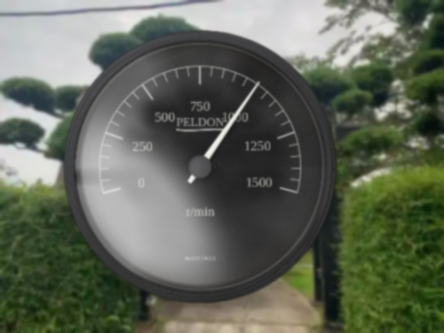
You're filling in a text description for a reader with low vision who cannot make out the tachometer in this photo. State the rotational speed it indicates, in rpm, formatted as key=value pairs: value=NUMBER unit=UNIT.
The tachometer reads value=1000 unit=rpm
